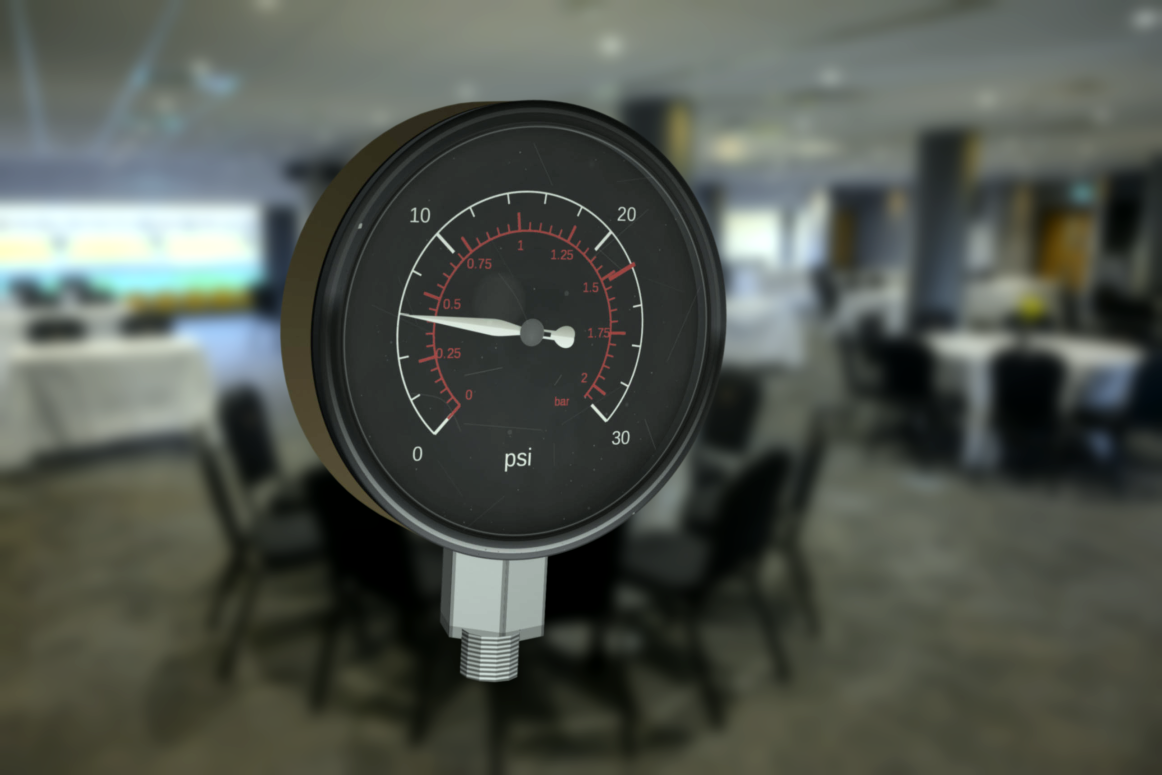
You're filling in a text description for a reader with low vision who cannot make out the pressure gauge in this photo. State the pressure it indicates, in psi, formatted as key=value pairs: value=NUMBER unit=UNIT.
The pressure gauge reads value=6 unit=psi
